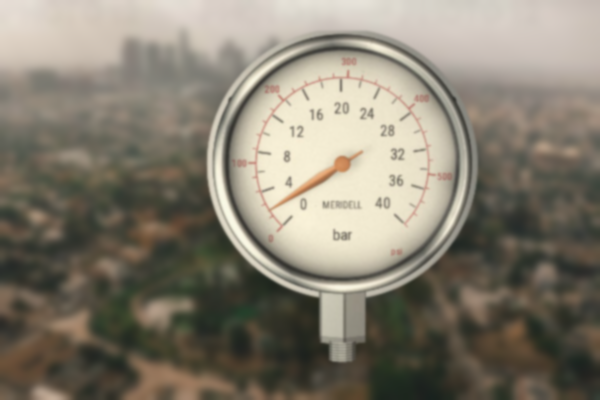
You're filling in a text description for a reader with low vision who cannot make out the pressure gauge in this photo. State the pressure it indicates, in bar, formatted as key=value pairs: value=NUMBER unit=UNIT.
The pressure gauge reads value=2 unit=bar
